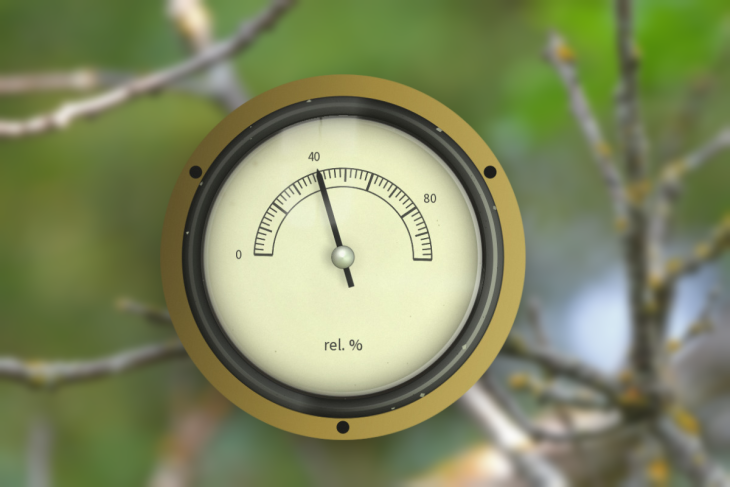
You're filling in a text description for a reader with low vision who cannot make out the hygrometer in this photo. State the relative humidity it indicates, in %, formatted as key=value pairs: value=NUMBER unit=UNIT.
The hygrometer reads value=40 unit=%
